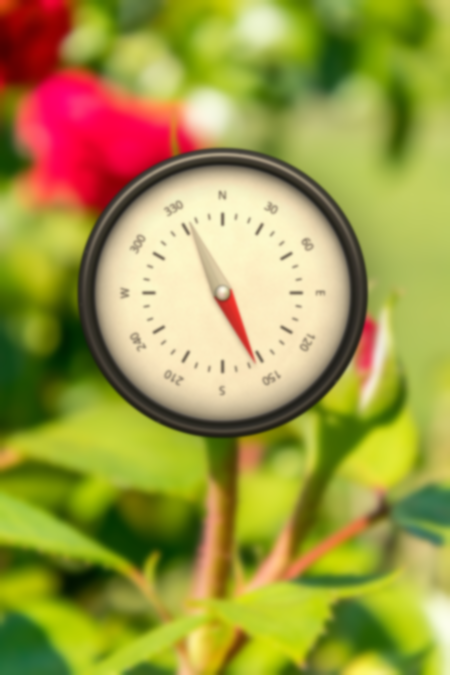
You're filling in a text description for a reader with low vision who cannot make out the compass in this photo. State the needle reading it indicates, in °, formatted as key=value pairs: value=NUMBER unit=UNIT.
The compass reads value=155 unit=°
